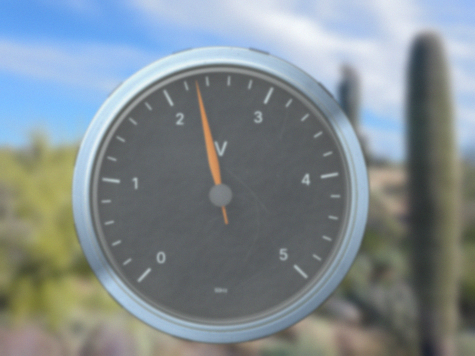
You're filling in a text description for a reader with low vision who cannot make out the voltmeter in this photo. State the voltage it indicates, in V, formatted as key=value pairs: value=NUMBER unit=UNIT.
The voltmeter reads value=2.3 unit=V
